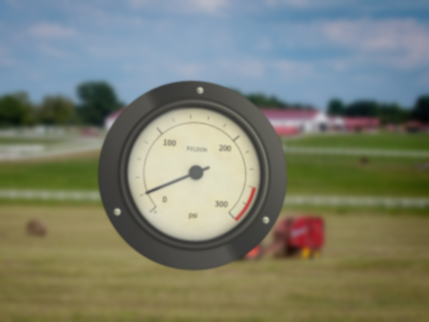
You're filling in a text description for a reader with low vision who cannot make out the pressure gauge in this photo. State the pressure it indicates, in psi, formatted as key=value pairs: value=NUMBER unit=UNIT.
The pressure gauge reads value=20 unit=psi
